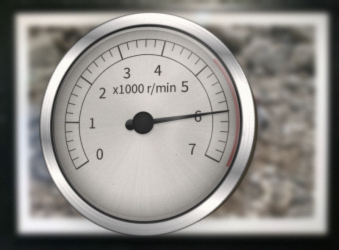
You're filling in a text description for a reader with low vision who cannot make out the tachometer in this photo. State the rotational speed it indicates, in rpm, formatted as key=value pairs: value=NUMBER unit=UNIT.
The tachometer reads value=6000 unit=rpm
